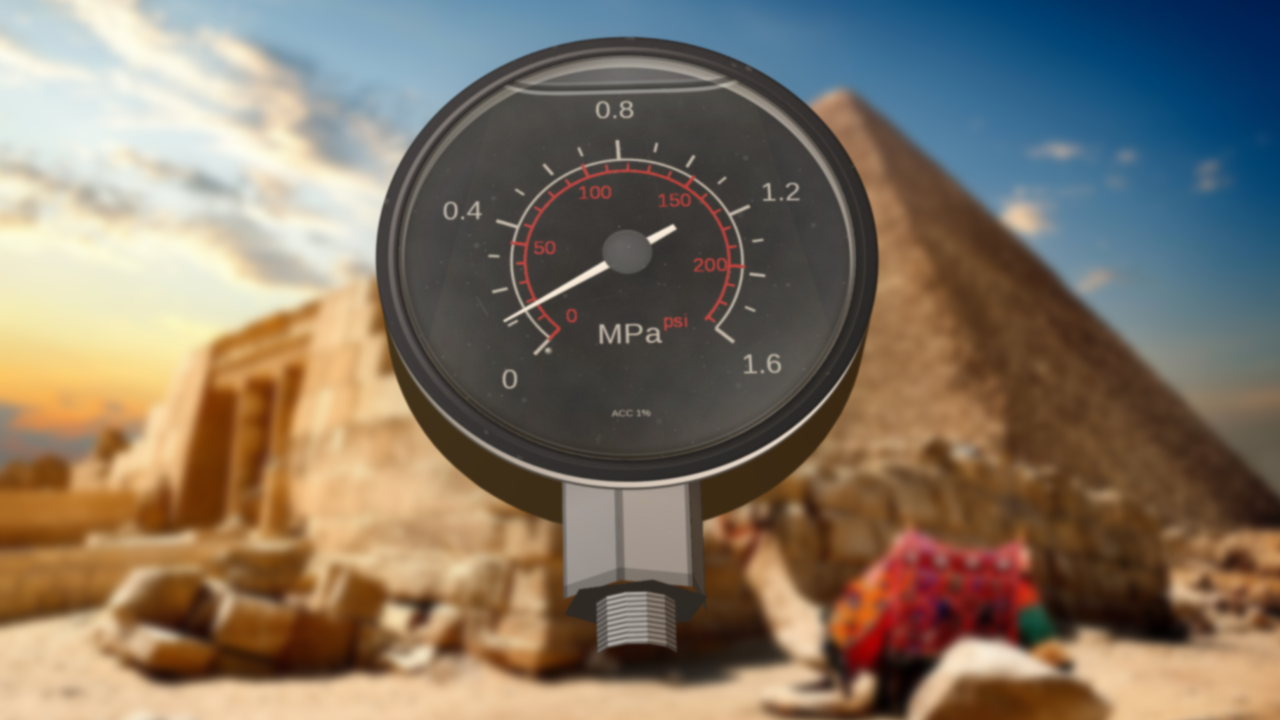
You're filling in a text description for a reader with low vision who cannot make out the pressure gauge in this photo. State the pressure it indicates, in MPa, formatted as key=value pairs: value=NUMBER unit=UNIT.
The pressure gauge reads value=0.1 unit=MPa
